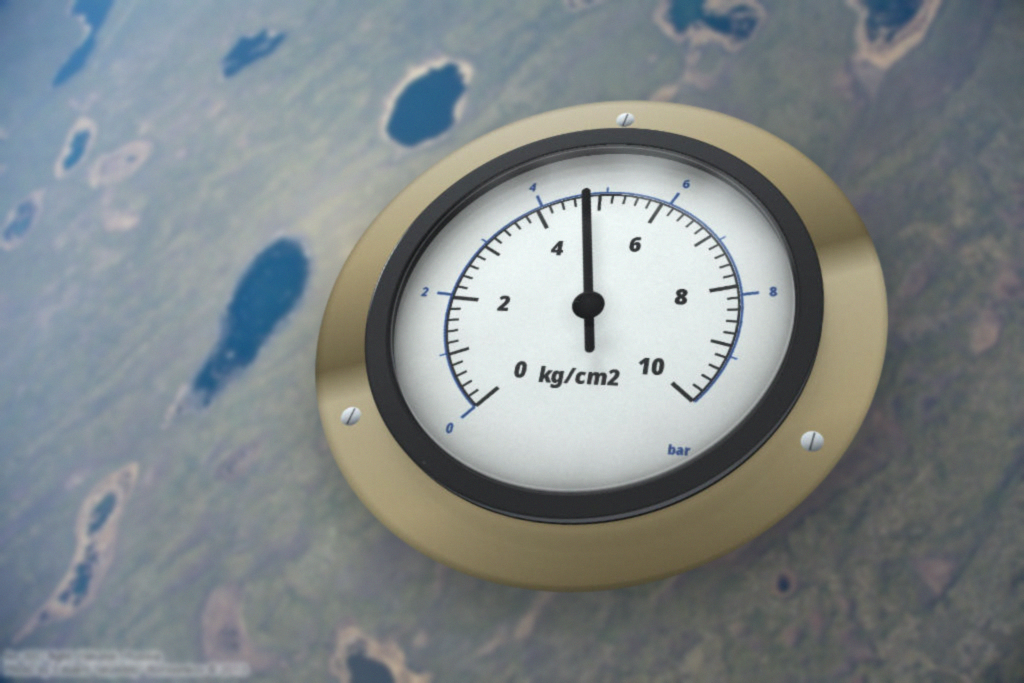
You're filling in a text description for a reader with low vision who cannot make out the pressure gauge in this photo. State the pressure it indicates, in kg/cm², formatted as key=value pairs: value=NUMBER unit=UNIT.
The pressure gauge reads value=4.8 unit=kg/cm²
